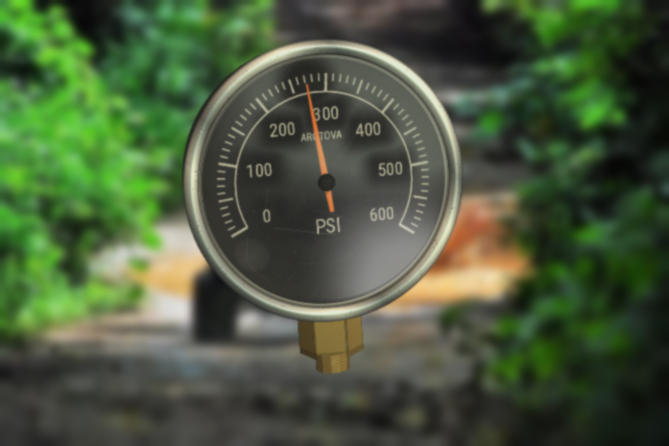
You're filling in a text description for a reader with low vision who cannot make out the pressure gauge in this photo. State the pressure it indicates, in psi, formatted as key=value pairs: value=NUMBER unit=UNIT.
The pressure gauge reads value=270 unit=psi
